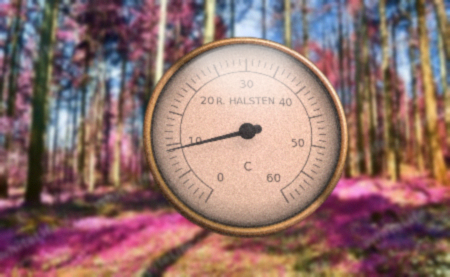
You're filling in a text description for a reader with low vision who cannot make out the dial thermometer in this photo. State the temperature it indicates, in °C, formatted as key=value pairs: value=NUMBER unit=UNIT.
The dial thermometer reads value=9 unit=°C
